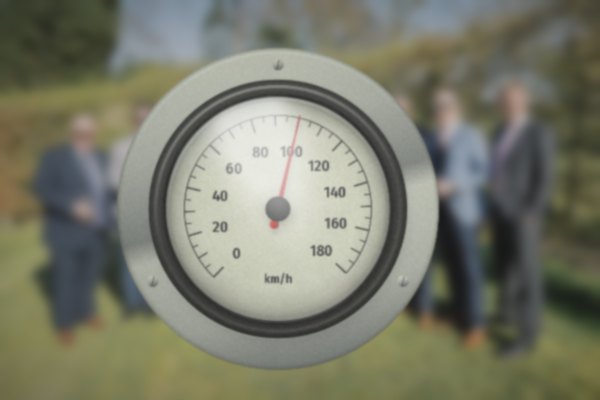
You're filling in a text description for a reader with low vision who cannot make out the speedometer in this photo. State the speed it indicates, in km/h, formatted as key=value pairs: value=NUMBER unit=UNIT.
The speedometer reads value=100 unit=km/h
